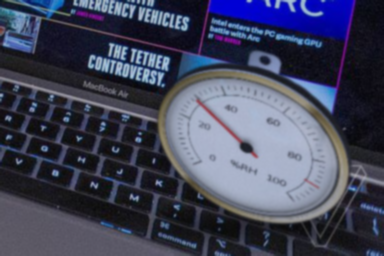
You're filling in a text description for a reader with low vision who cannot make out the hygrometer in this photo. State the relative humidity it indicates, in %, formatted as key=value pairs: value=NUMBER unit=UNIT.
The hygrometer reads value=30 unit=%
